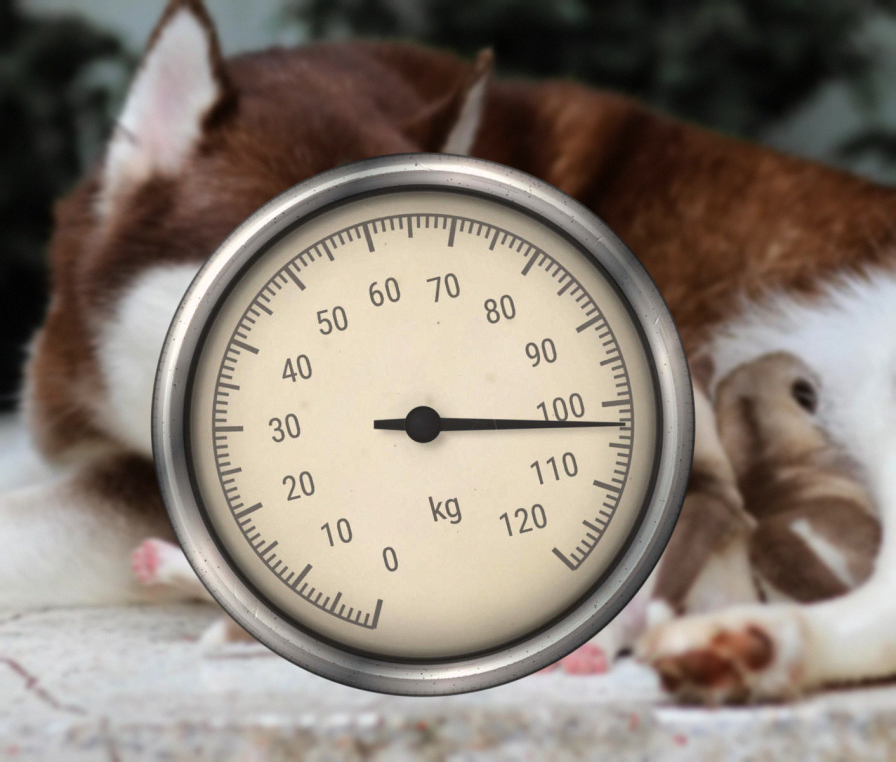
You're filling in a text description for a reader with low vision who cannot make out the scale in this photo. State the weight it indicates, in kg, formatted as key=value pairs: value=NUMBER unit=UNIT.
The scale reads value=102.5 unit=kg
